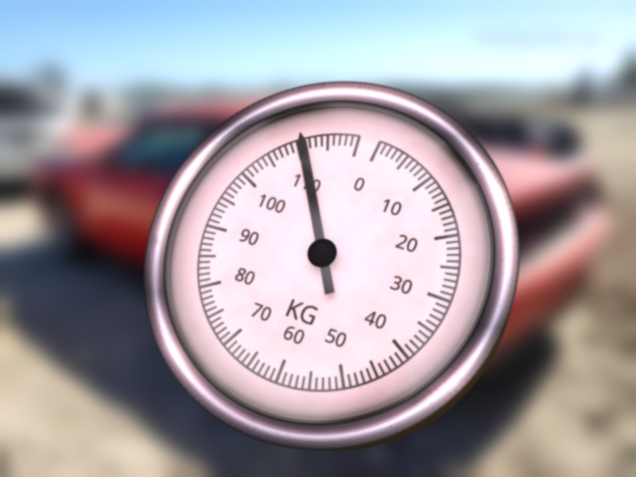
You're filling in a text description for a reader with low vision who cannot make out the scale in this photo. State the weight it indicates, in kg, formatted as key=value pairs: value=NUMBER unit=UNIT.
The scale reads value=111 unit=kg
